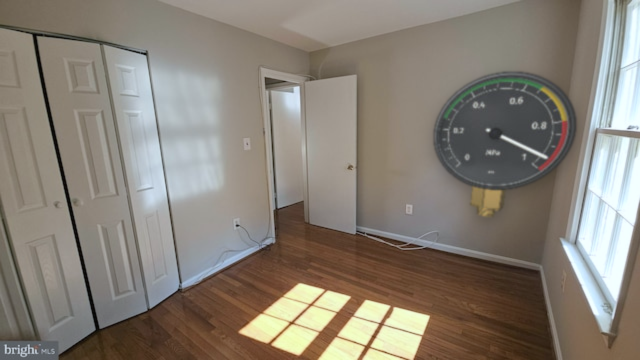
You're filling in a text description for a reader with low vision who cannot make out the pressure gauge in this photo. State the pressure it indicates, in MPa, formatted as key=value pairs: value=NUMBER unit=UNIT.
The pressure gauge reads value=0.95 unit=MPa
